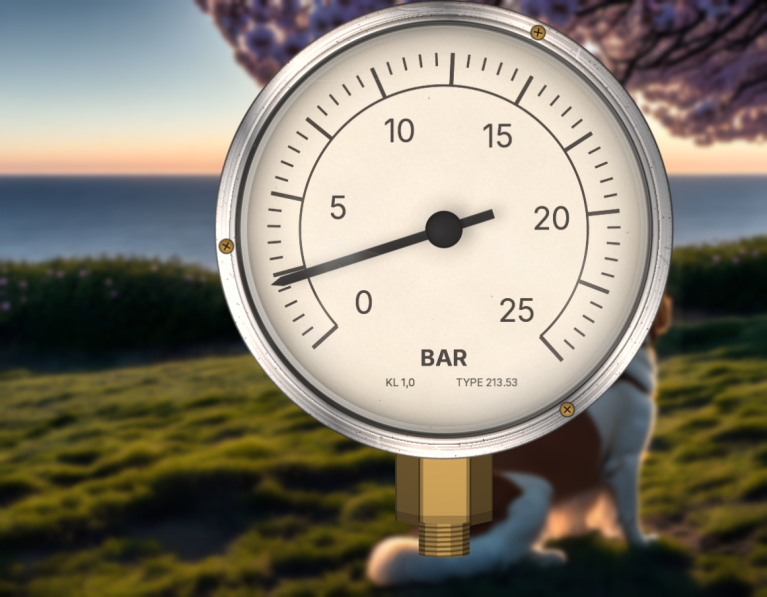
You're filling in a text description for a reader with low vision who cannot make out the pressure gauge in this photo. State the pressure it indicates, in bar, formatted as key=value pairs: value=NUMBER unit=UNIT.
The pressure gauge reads value=2.25 unit=bar
